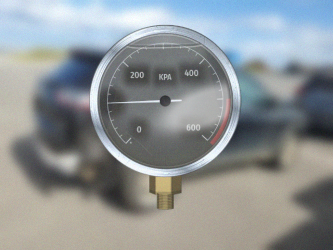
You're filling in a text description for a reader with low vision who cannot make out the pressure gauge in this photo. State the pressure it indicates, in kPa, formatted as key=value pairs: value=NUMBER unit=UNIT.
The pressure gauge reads value=100 unit=kPa
